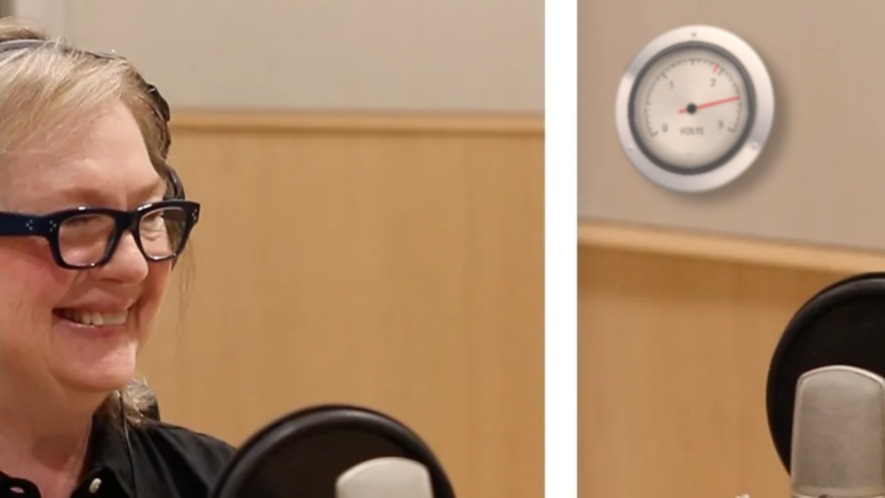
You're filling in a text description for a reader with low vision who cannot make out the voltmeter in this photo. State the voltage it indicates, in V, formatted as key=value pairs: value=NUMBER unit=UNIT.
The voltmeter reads value=2.5 unit=V
